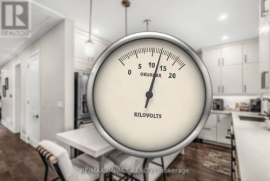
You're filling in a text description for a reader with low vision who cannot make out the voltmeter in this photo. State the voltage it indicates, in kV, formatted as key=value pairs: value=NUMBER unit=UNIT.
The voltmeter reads value=12.5 unit=kV
